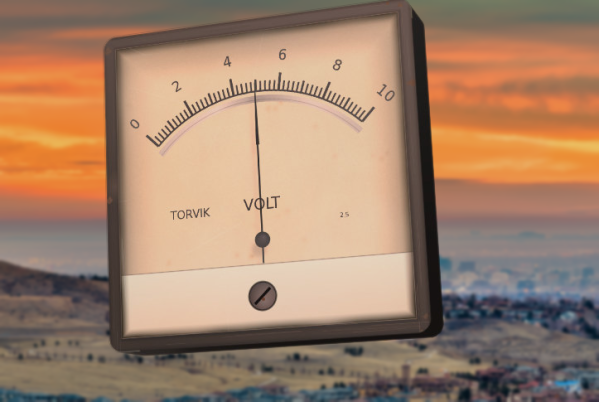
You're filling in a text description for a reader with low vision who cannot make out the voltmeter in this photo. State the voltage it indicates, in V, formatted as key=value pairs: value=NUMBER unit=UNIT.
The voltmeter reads value=5 unit=V
